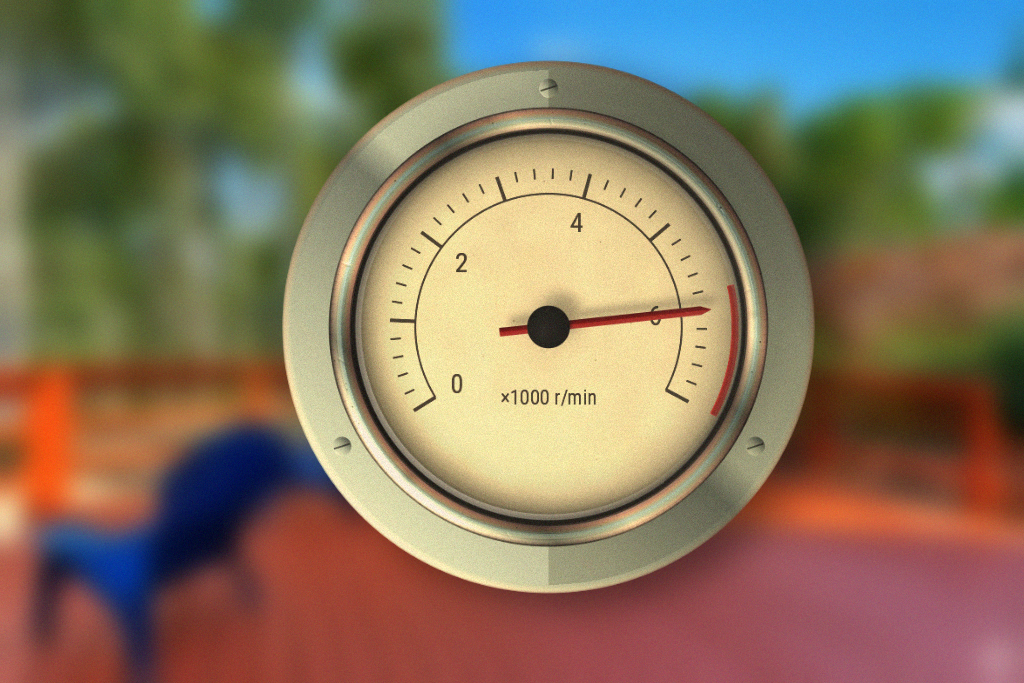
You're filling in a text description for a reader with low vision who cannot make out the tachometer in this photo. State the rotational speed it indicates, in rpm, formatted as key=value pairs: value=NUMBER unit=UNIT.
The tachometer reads value=6000 unit=rpm
